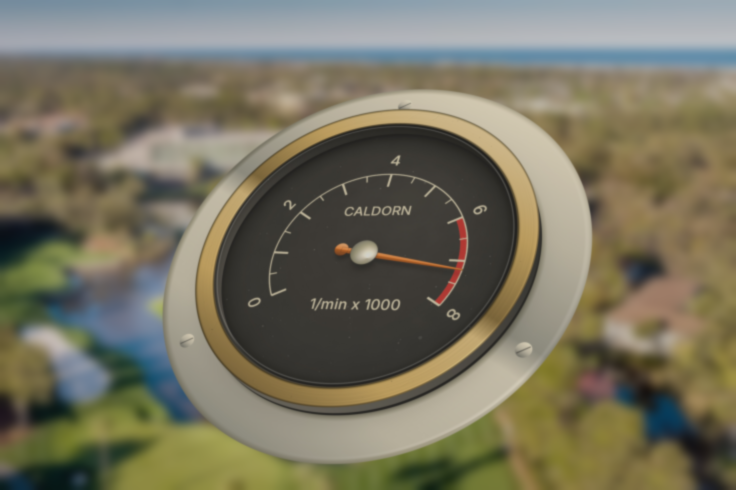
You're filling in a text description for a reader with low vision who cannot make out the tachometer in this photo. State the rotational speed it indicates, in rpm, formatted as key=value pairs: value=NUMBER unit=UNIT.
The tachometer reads value=7250 unit=rpm
